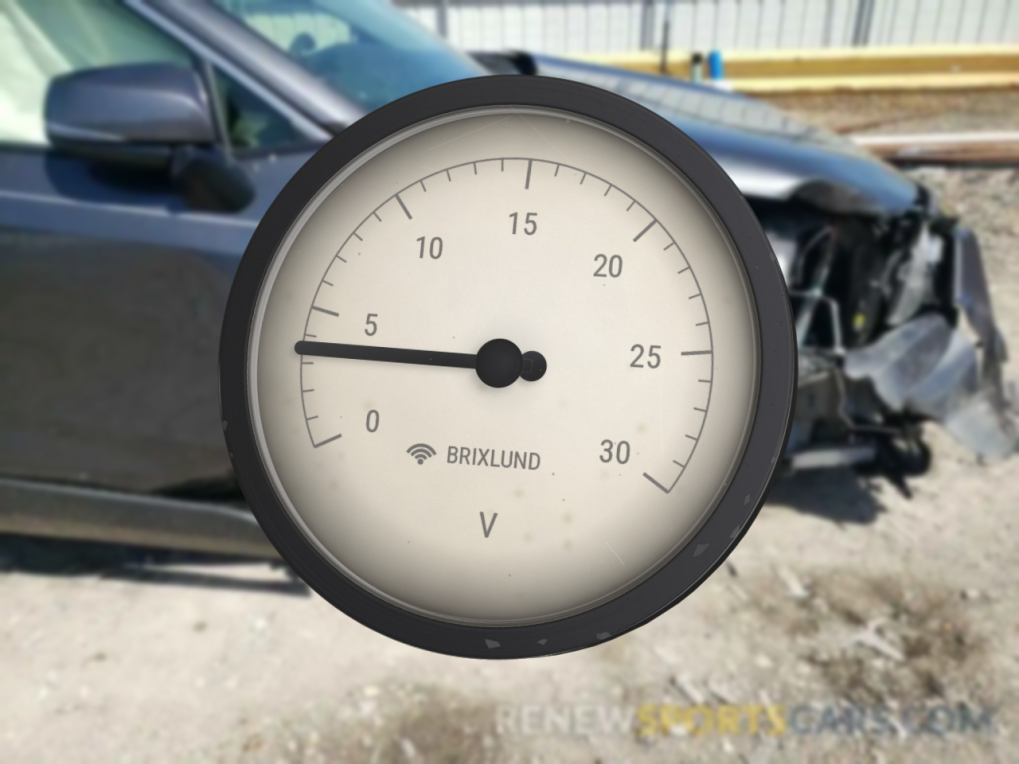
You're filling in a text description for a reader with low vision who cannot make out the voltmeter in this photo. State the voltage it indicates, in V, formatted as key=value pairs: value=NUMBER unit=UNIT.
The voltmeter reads value=3.5 unit=V
